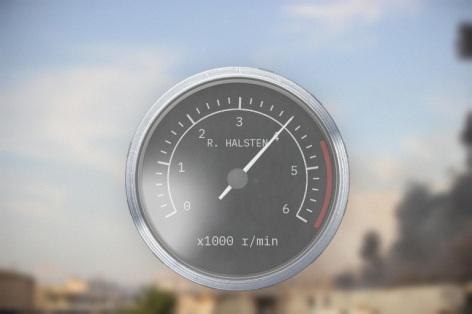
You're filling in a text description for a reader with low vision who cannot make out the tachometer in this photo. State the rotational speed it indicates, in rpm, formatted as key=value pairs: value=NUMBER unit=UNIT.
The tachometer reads value=4000 unit=rpm
